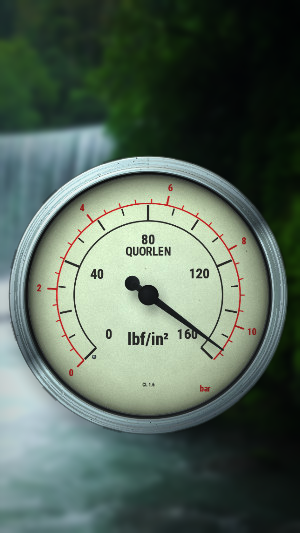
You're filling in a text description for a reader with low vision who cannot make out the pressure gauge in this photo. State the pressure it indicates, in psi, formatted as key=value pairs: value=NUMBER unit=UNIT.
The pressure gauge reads value=155 unit=psi
